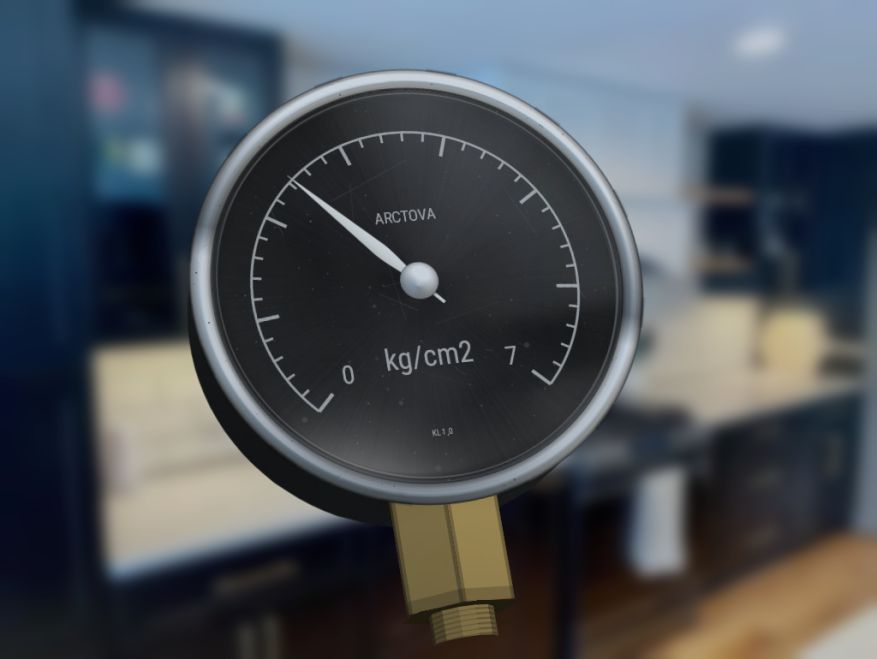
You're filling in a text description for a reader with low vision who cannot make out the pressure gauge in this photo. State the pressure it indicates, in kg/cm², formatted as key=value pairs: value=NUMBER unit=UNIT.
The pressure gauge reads value=2.4 unit=kg/cm²
